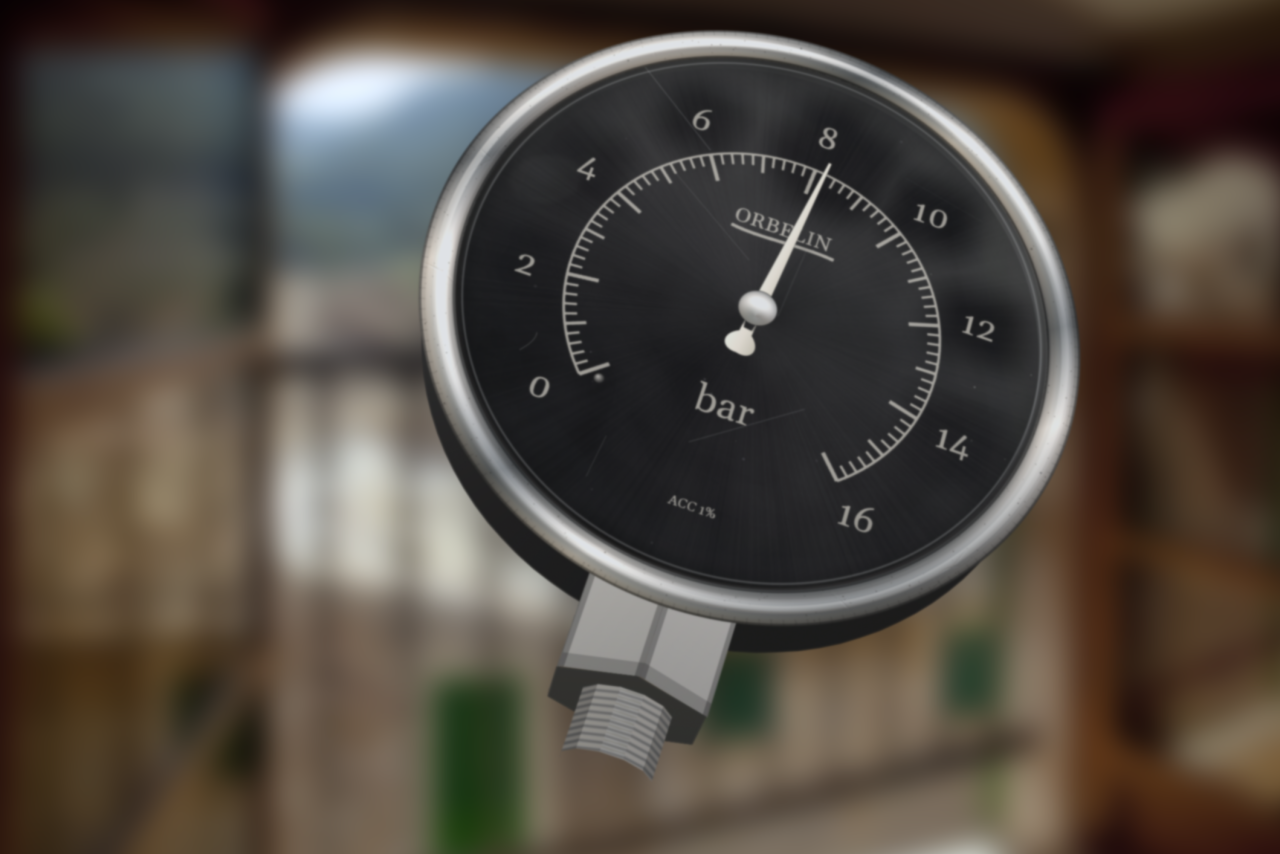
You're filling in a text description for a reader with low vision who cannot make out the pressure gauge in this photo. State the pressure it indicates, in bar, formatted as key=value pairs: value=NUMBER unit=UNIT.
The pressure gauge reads value=8.2 unit=bar
